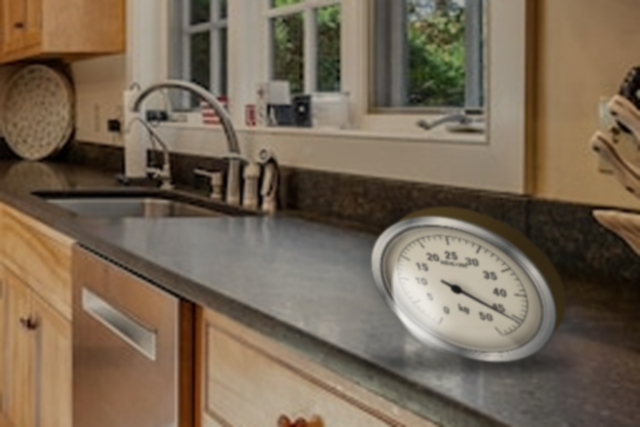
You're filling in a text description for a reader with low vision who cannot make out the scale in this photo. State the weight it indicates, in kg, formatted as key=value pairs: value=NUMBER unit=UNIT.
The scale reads value=45 unit=kg
